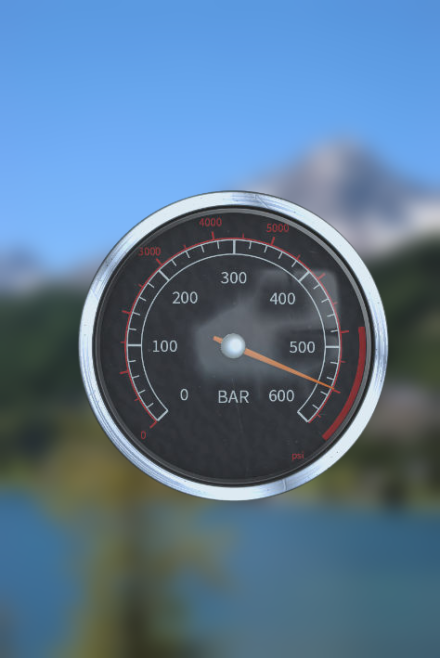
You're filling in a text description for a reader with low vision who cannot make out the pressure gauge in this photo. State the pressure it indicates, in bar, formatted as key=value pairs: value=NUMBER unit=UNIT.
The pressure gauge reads value=550 unit=bar
